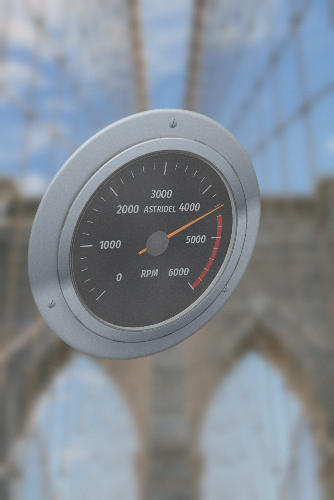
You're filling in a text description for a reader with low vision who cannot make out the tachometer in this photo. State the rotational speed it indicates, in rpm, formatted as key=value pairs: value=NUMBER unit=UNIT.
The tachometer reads value=4400 unit=rpm
